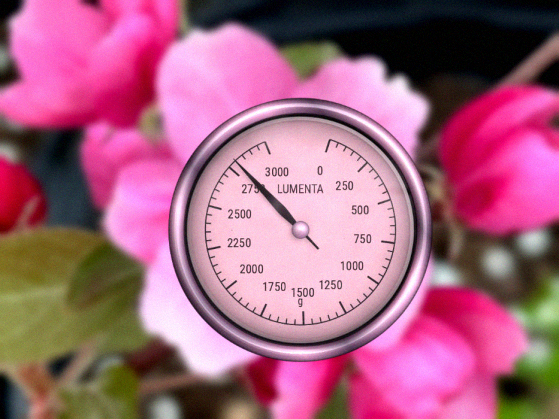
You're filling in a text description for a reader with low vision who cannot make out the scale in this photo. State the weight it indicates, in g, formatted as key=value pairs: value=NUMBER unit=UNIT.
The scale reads value=2800 unit=g
